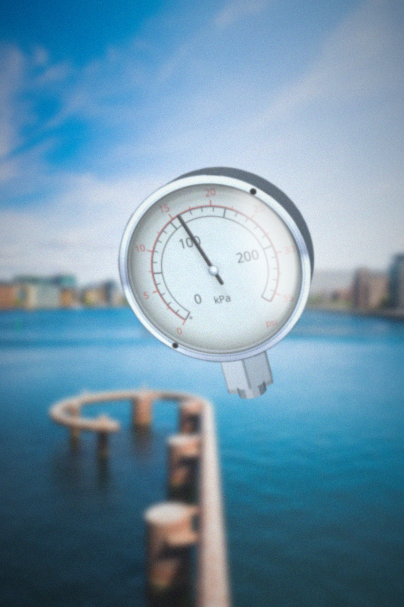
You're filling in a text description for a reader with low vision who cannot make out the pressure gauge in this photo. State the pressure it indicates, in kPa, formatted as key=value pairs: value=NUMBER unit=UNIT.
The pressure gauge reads value=110 unit=kPa
